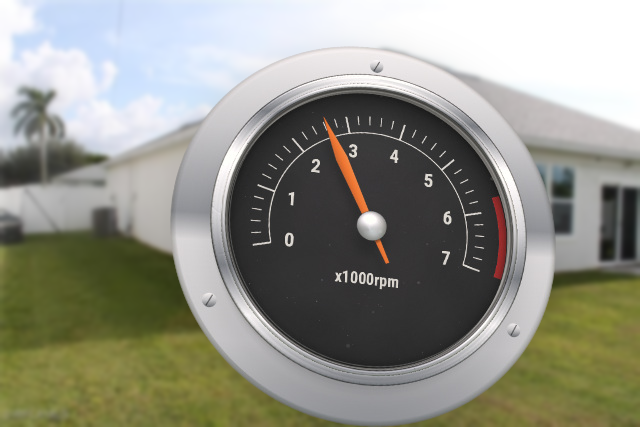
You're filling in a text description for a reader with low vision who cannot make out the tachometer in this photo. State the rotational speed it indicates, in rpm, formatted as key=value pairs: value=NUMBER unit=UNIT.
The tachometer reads value=2600 unit=rpm
